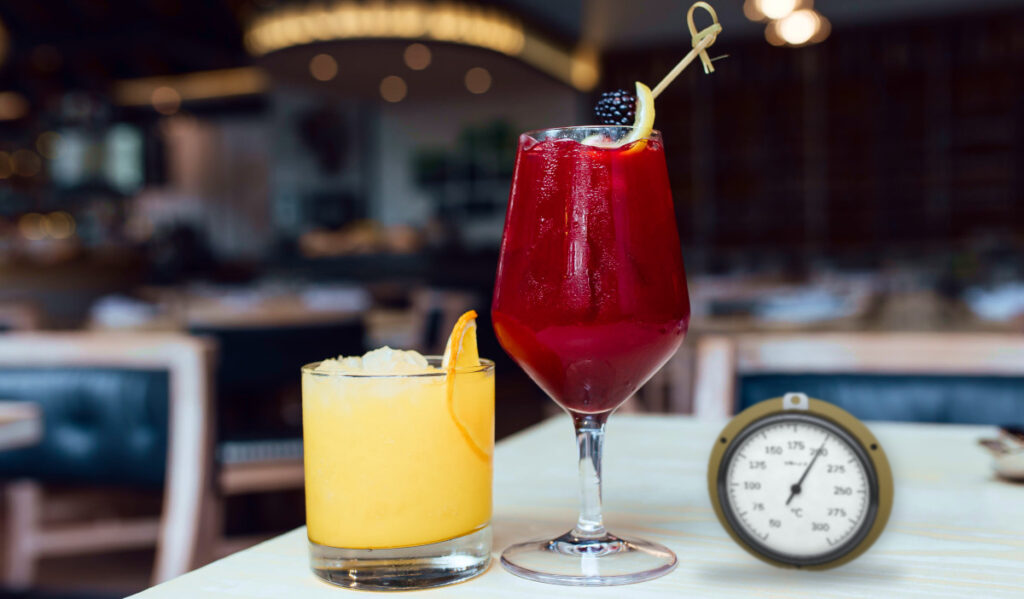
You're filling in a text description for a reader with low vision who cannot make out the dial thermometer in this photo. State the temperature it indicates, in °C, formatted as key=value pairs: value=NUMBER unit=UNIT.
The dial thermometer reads value=200 unit=°C
